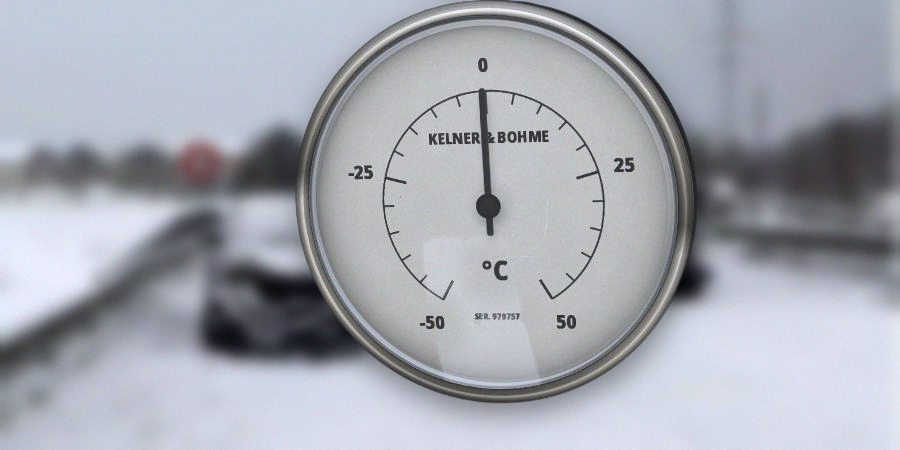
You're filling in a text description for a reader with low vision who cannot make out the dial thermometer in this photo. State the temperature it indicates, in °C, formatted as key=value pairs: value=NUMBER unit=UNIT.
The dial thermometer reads value=0 unit=°C
